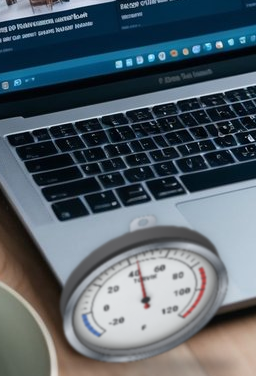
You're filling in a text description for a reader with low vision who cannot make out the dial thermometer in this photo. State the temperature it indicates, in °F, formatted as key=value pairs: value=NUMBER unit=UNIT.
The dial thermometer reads value=44 unit=°F
